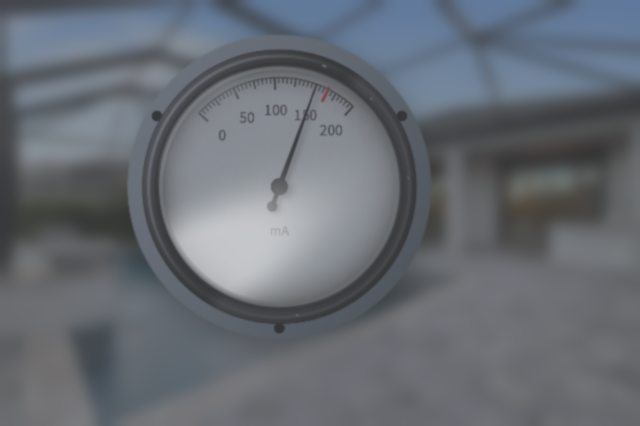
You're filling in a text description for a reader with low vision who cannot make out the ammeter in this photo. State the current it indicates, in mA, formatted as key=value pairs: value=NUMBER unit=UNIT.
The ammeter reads value=150 unit=mA
